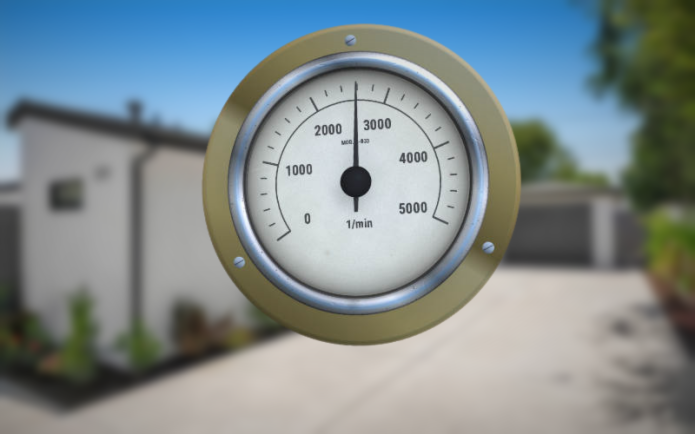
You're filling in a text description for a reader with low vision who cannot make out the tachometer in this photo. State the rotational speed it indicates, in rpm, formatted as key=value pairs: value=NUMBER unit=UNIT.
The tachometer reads value=2600 unit=rpm
